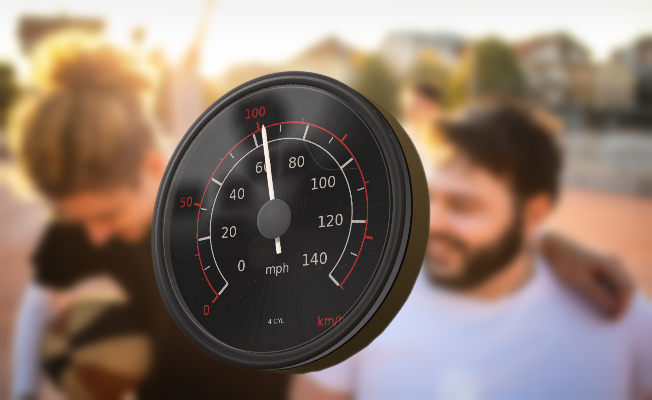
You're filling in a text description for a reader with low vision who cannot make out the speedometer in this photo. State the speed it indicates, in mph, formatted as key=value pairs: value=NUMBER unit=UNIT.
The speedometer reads value=65 unit=mph
